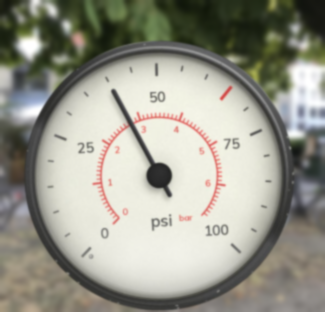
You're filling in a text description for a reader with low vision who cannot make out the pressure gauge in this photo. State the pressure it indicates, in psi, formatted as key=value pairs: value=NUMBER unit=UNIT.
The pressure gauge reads value=40 unit=psi
